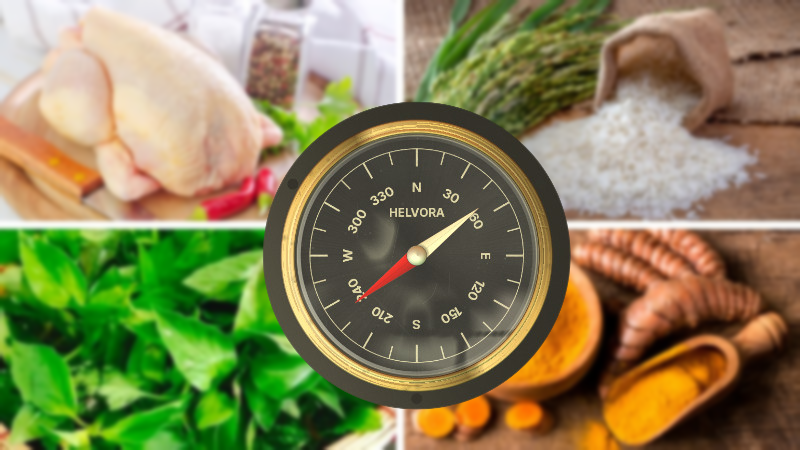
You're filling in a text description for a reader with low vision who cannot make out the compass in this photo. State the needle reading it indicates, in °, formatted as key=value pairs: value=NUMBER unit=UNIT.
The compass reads value=232.5 unit=°
